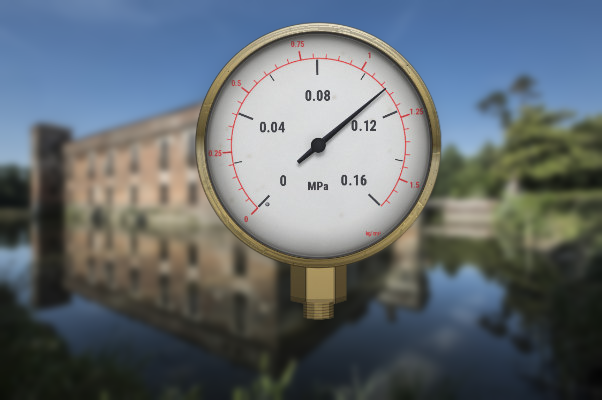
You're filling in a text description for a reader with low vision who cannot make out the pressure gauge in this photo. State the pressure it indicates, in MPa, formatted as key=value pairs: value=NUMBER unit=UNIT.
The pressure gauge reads value=0.11 unit=MPa
